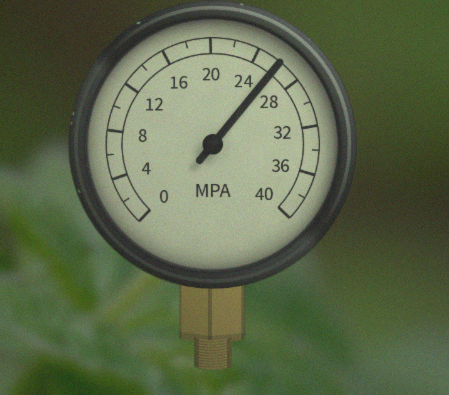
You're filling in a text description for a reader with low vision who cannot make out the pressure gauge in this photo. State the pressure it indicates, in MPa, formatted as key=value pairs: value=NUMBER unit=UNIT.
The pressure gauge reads value=26 unit=MPa
